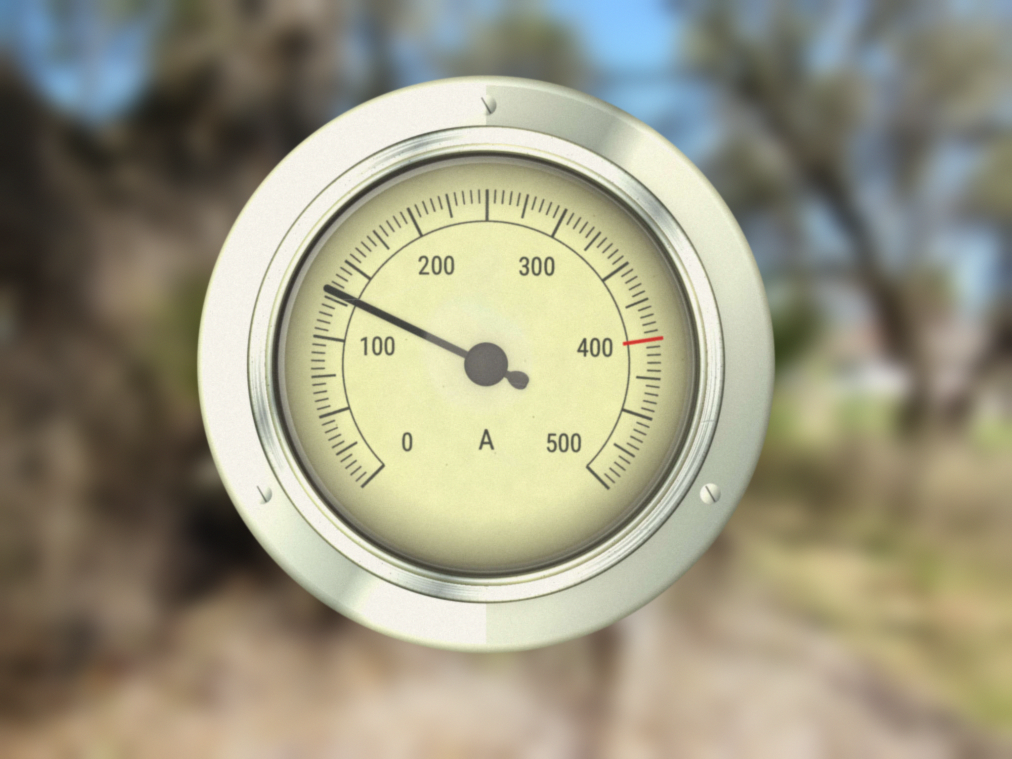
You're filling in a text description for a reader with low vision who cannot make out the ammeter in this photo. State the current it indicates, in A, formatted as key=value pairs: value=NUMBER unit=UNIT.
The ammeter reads value=130 unit=A
